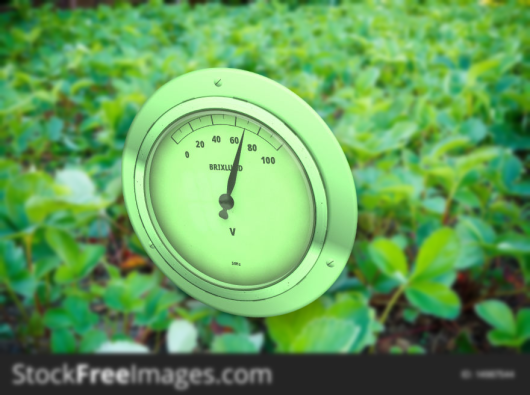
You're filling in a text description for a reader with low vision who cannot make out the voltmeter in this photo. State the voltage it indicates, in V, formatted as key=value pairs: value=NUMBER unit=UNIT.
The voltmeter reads value=70 unit=V
